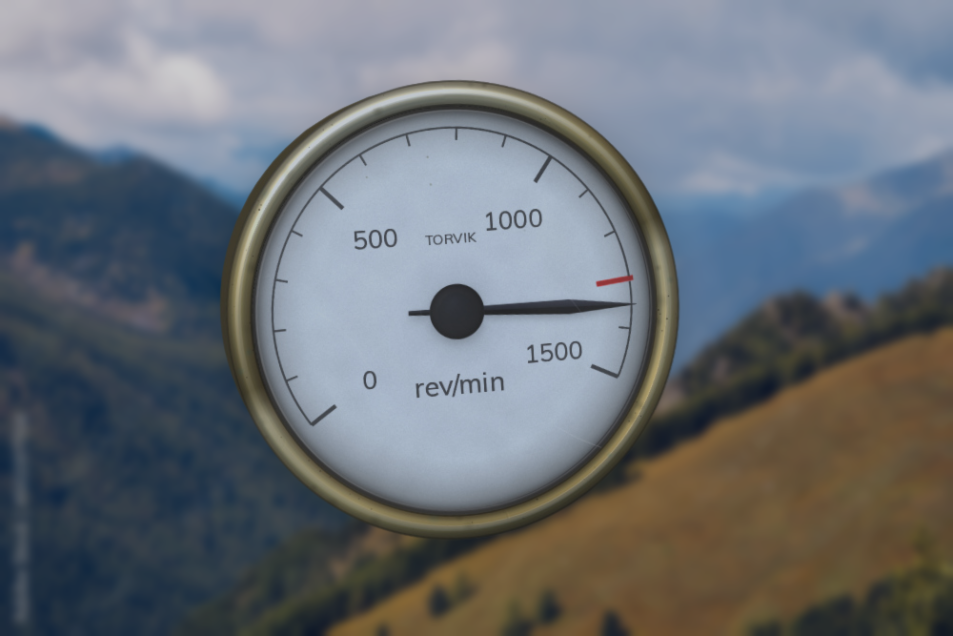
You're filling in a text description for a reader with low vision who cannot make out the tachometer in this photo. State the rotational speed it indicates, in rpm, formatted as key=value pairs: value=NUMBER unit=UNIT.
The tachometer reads value=1350 unit=rpm
